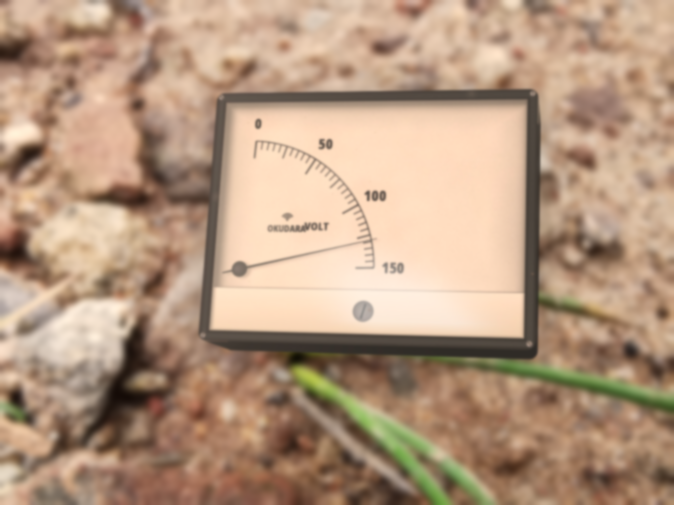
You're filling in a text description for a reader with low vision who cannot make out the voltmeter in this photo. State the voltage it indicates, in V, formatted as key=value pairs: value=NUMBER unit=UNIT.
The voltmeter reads value=130 unit=V
